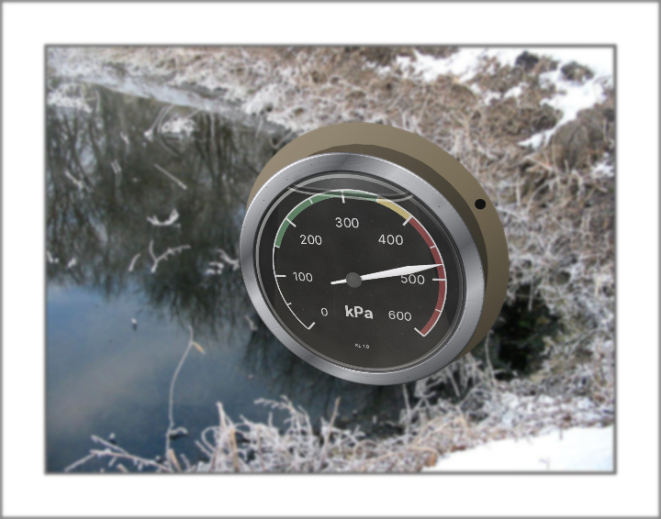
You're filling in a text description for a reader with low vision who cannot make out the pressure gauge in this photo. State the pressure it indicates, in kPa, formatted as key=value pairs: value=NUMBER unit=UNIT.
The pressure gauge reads value=475 unit=kPa
